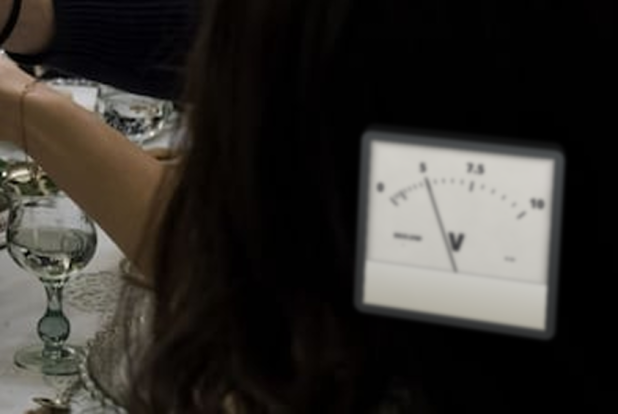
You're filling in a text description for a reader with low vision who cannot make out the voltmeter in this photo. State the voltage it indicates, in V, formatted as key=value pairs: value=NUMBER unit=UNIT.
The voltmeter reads value=5 unit=V
